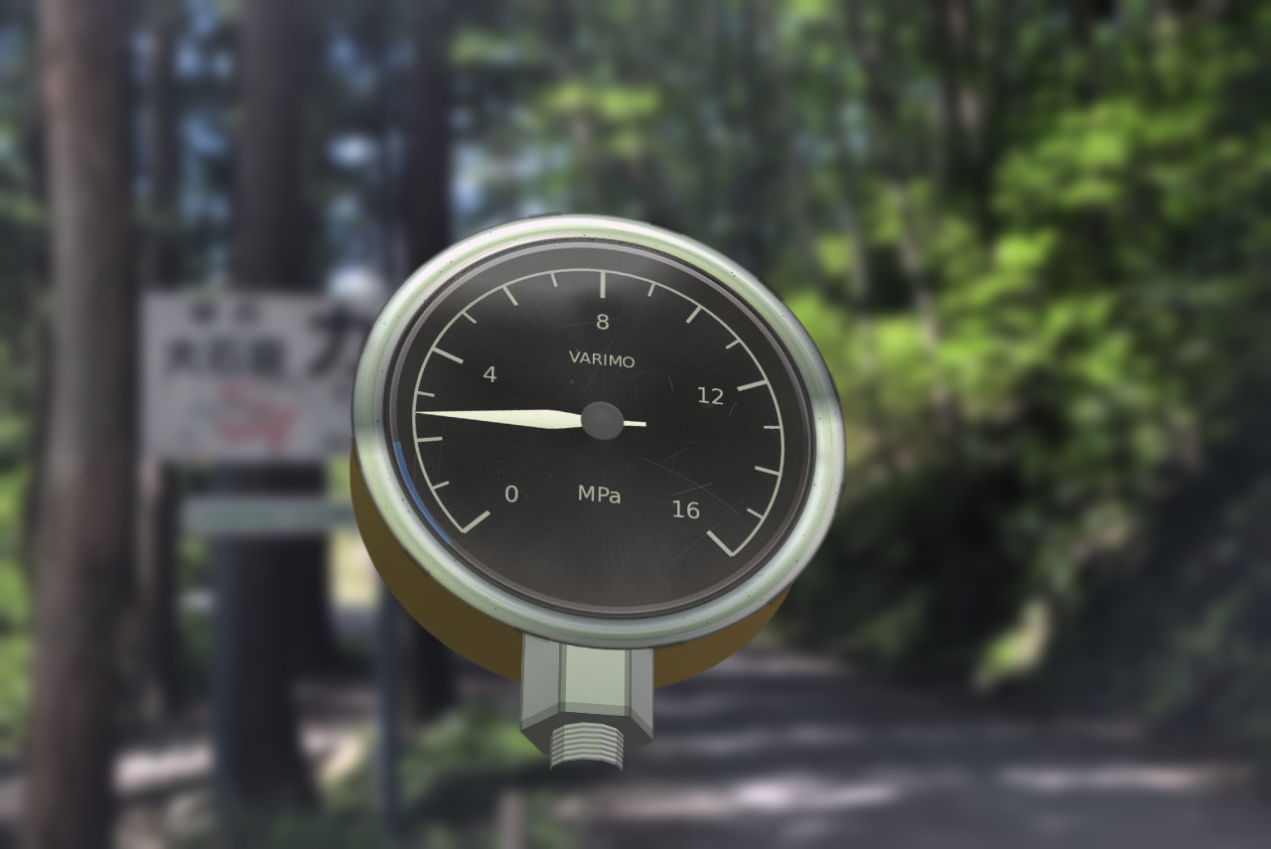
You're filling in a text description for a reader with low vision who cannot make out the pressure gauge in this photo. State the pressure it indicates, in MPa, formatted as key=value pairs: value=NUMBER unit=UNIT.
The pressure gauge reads value=2.5 unit=MPa
